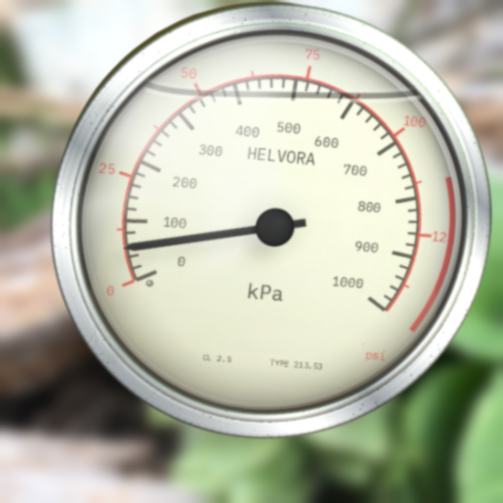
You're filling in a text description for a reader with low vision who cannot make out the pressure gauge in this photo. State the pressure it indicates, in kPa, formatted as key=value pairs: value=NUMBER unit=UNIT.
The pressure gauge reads value=60 unit=kPa
